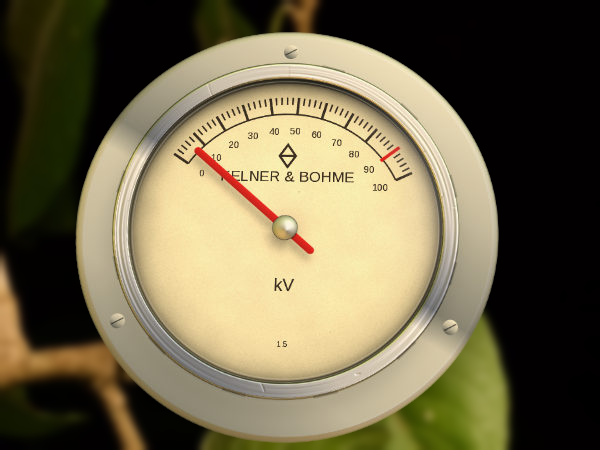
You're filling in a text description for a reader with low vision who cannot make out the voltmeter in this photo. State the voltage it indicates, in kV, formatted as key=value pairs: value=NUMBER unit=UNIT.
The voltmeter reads value=6 unit=kV
